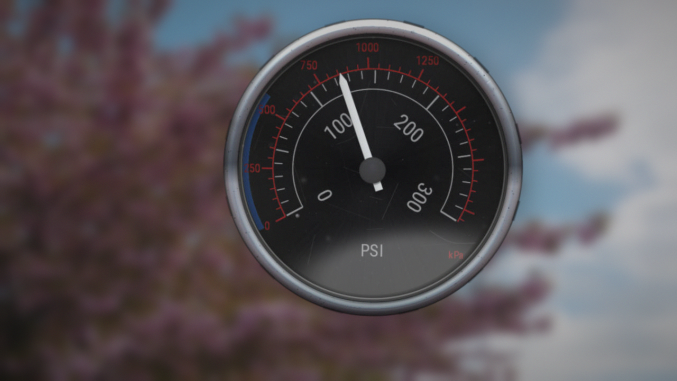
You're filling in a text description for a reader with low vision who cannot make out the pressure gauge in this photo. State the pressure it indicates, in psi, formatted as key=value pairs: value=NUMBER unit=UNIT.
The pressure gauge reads value=125 unit=psi
